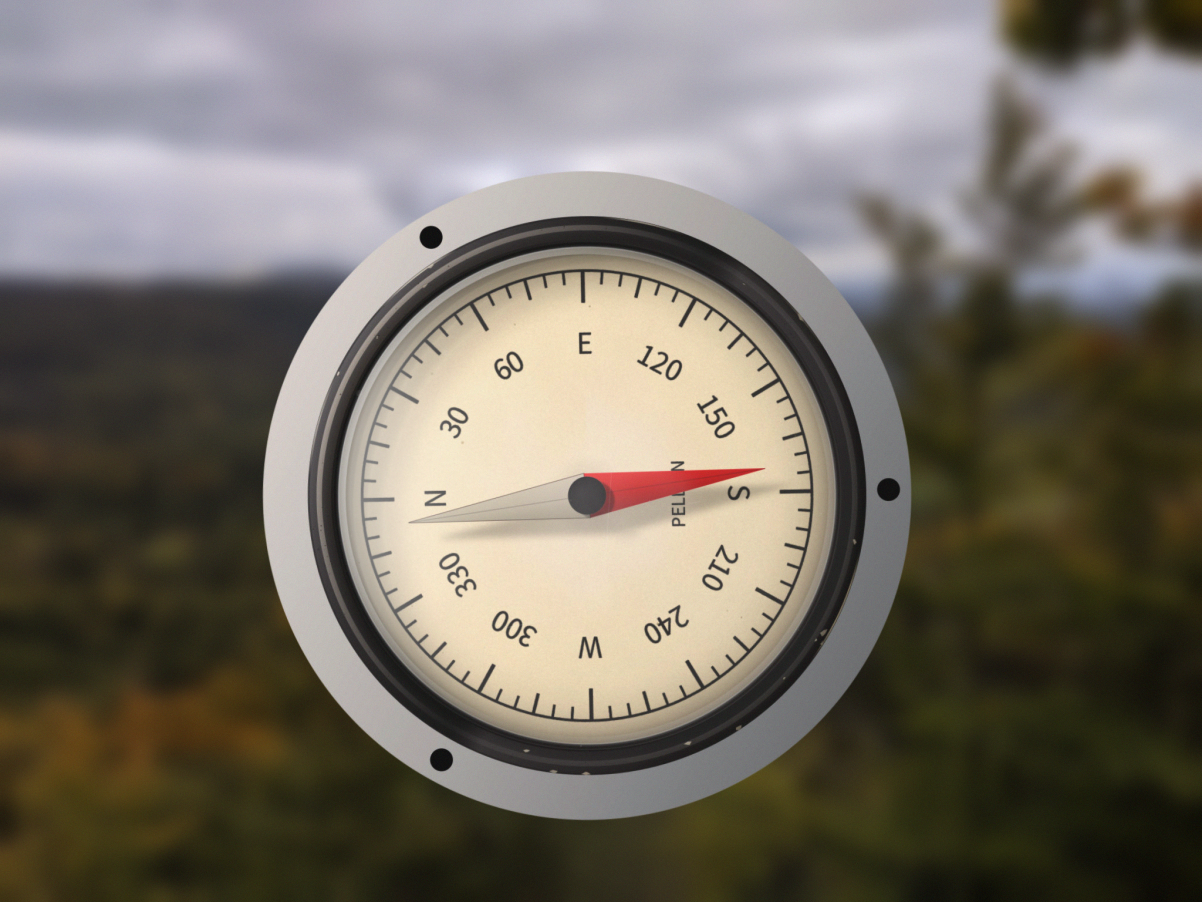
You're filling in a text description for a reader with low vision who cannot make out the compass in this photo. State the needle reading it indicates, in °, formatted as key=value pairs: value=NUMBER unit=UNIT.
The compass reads value=172.5 unit=°
